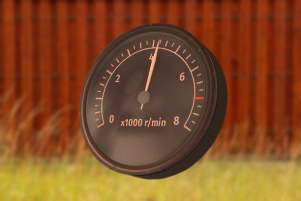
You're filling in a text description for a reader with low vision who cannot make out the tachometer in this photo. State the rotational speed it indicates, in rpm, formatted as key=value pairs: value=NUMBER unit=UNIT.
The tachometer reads value=4250 unit=rpm
